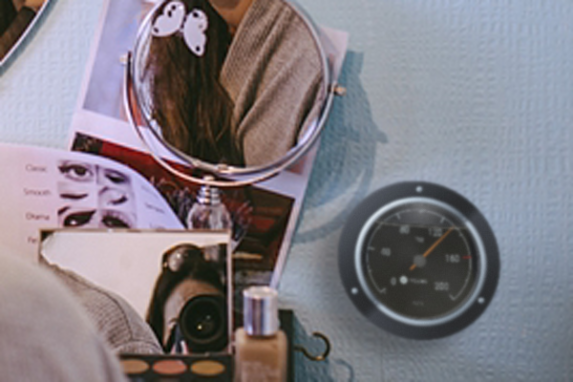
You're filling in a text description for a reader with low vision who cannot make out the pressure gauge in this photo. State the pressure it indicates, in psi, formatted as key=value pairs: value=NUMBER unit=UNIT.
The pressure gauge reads value=130 unit=psi
